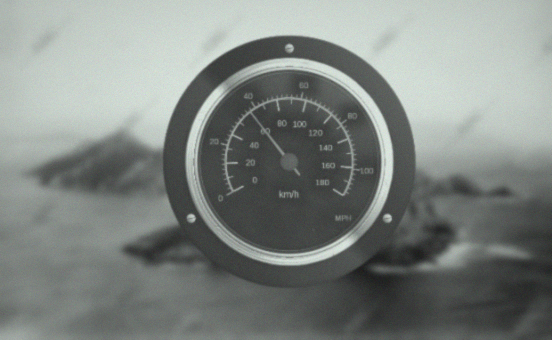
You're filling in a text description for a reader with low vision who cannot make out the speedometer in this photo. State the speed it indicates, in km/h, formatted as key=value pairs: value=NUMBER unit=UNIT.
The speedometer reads value=60 unit=km/h
